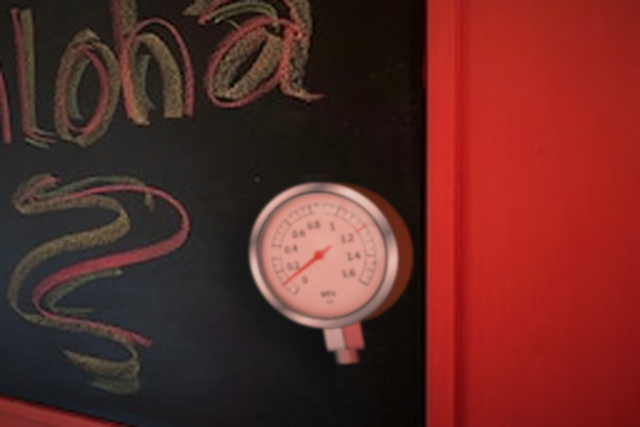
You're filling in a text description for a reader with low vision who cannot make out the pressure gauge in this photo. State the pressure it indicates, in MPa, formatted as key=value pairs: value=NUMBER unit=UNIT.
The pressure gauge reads value=0.1 unit=MPa
